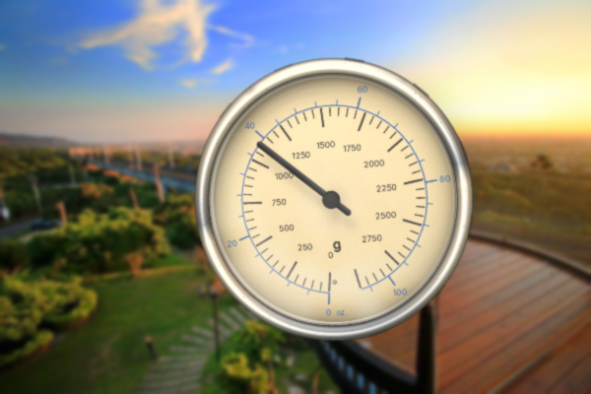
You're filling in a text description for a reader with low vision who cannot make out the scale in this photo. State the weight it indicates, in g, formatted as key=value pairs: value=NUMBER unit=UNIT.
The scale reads value=1100 unit=g
